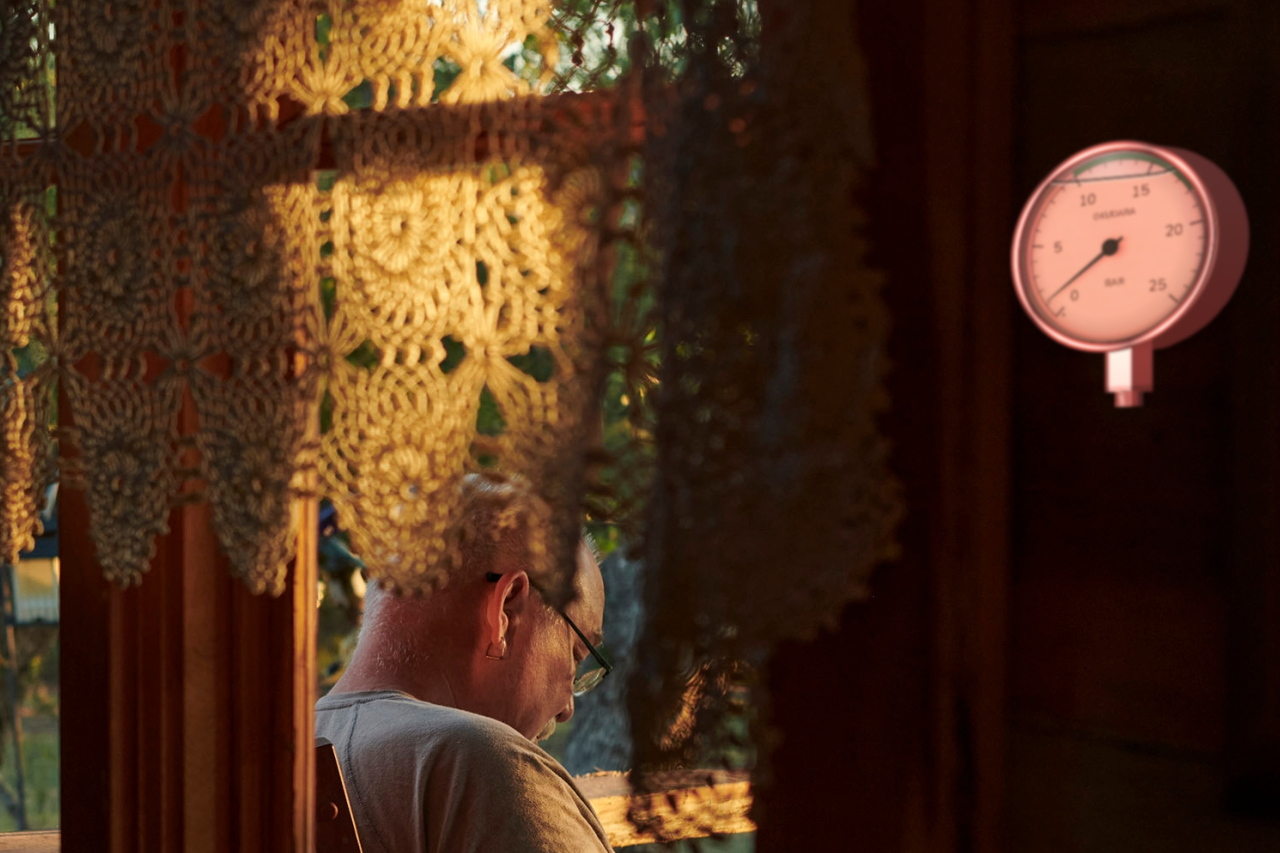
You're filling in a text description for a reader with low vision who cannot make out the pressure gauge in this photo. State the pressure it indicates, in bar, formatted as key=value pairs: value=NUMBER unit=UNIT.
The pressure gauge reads value=1 unit=bar
